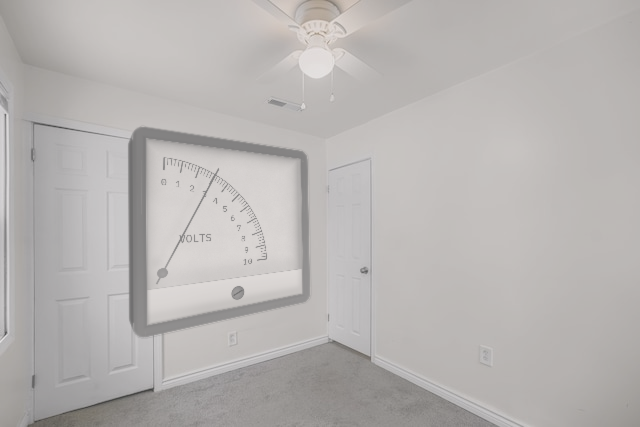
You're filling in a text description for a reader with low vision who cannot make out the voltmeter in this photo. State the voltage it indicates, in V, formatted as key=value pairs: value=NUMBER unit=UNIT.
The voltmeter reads value=3 unit=V
